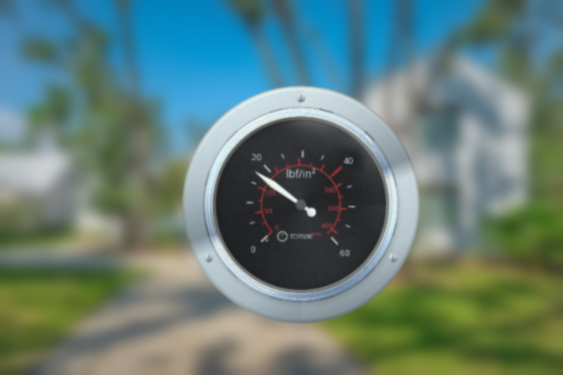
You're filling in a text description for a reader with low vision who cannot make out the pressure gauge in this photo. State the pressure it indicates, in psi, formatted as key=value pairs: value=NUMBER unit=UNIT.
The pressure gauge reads value=17.5 unit=psi
